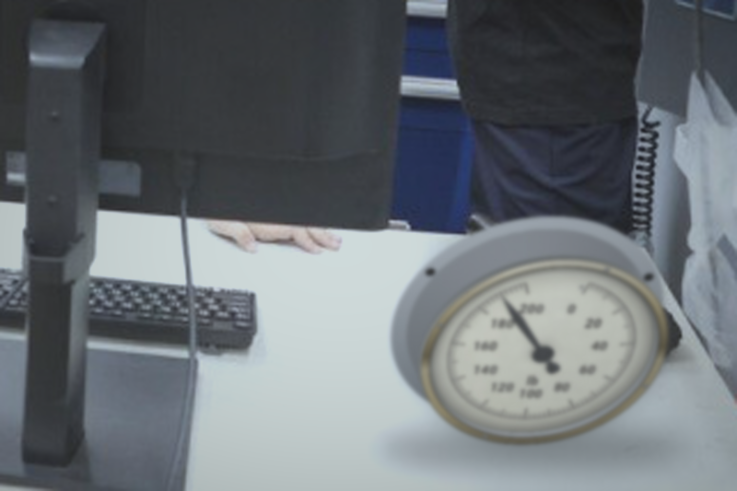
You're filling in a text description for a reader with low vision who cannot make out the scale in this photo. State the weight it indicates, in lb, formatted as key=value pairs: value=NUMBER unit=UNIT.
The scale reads value=190 unit=lb
